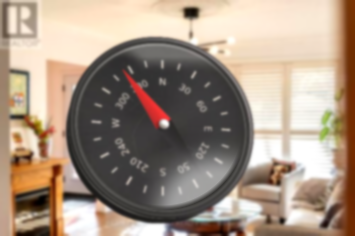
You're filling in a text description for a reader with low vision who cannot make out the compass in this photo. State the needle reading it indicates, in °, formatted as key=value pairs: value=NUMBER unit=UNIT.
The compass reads value=322.5 unit=°
